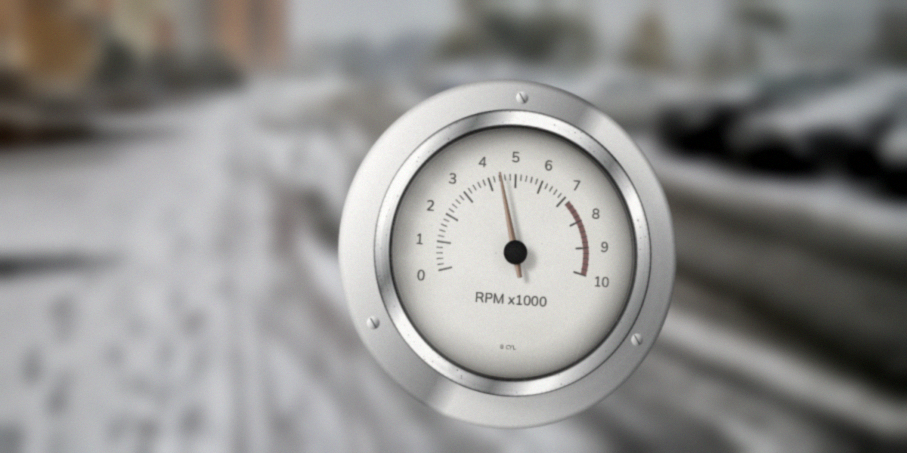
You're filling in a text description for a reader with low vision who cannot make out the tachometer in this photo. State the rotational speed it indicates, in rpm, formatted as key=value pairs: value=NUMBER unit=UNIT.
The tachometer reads value=4400 unit=rpm
